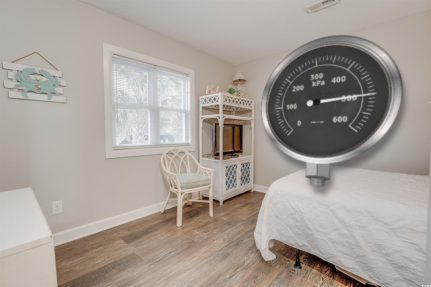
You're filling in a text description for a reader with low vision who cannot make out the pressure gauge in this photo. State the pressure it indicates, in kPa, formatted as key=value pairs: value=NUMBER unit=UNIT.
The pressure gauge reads value=500 unit=kPa
